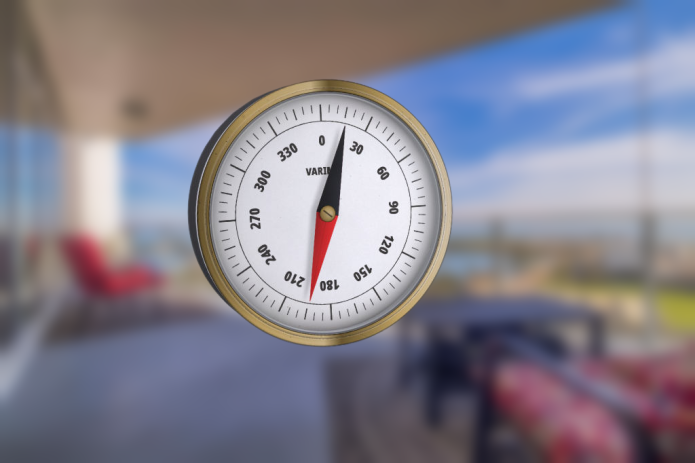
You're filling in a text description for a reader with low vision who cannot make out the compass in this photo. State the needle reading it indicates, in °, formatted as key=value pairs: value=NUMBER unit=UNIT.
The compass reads value=195 unit=°
